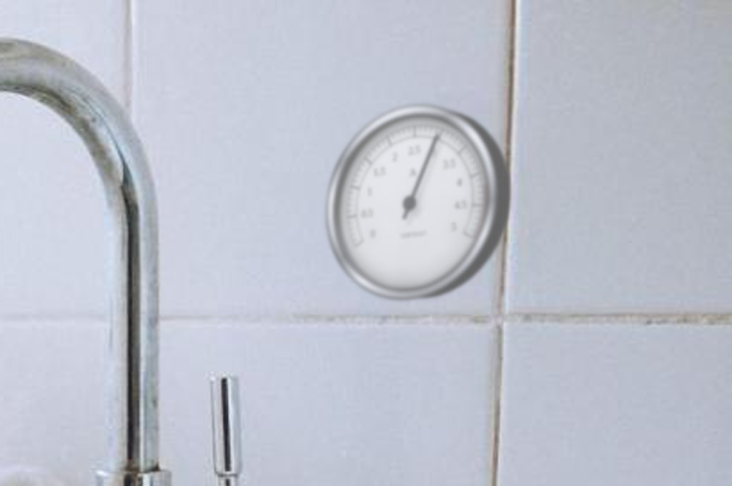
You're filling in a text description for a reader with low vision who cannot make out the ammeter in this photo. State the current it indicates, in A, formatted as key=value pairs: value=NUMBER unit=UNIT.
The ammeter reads value=3 unit=A
